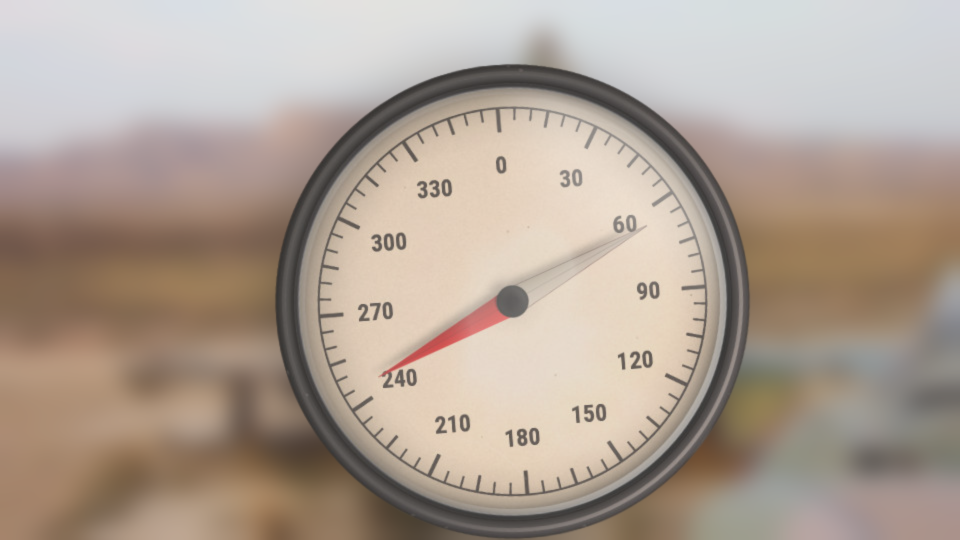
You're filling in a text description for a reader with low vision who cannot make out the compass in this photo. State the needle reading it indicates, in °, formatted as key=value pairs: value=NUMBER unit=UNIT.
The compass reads value=245 unit=°
